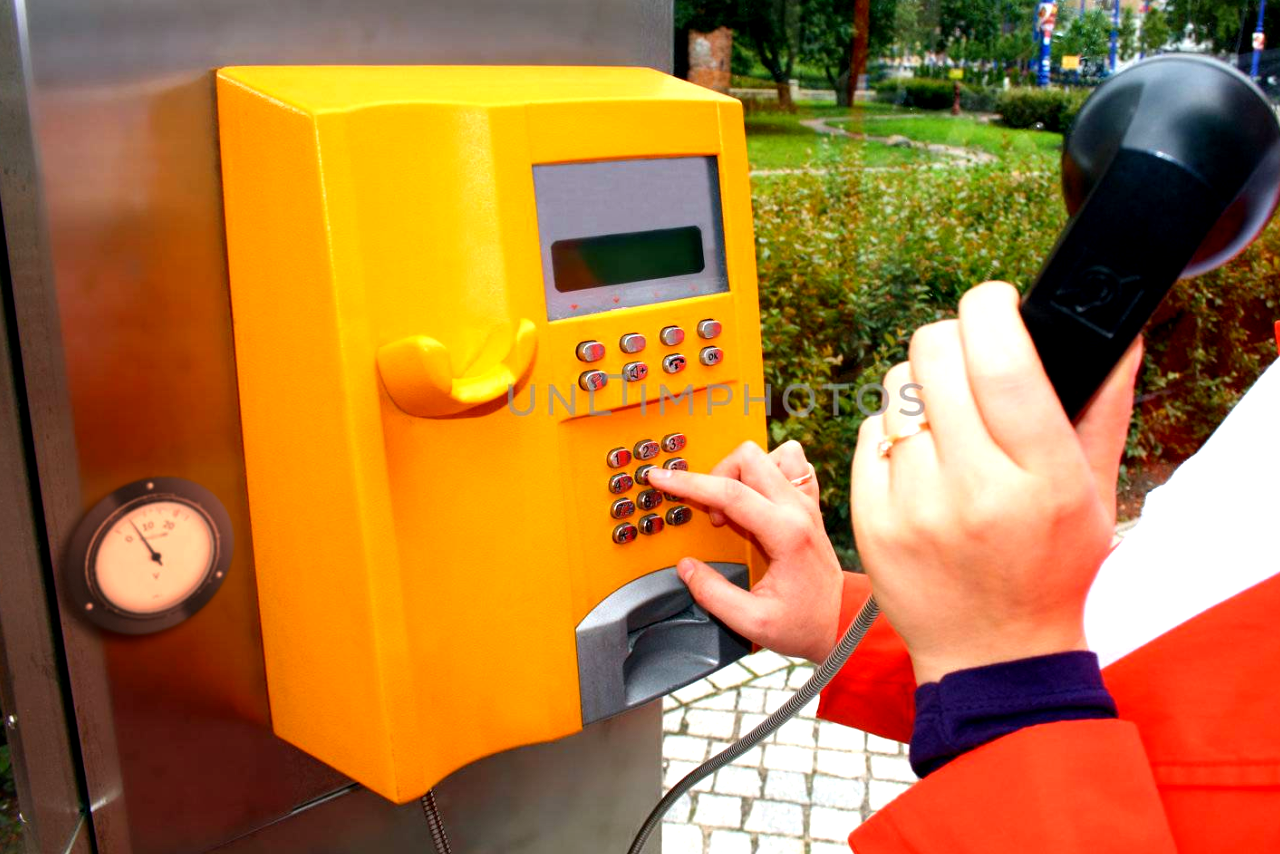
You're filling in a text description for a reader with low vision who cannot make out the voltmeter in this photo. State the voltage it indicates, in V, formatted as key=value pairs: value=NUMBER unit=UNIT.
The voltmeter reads value=5 unit=V
